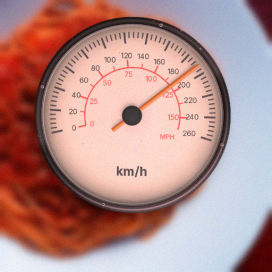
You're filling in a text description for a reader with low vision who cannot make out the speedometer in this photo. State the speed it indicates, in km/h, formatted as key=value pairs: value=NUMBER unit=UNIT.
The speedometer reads value=192 unit=km/h
